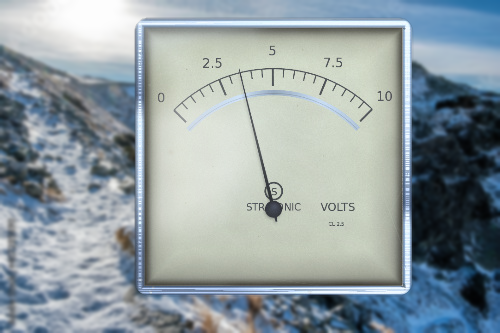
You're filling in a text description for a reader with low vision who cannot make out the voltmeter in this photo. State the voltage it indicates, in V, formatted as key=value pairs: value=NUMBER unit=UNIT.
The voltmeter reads value=3.5 unit=V
